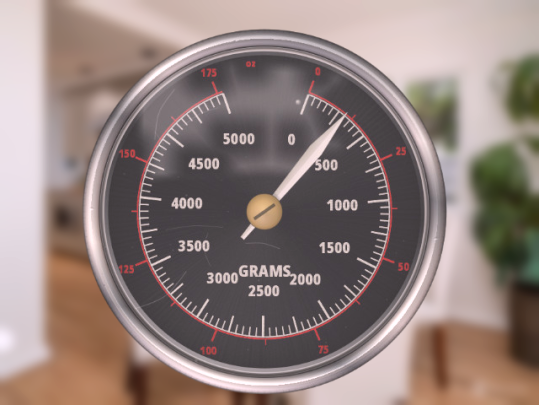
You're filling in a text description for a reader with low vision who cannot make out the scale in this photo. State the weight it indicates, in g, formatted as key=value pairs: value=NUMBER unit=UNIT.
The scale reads value=300 unit=g
